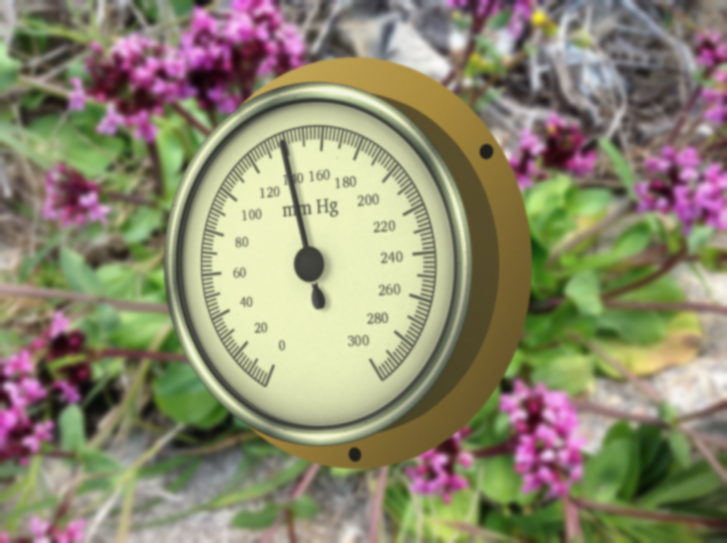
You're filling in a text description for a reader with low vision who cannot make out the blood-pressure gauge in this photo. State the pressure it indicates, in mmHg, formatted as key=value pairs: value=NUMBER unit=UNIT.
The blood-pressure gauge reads value=140 unit=mmHg
